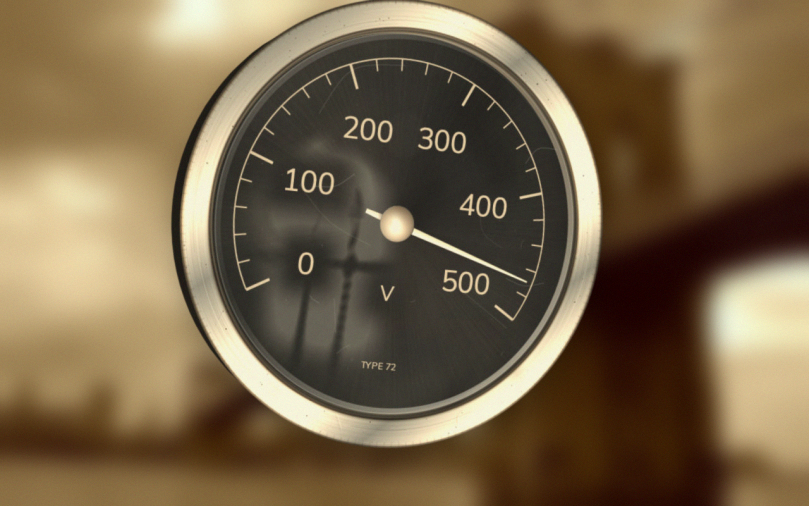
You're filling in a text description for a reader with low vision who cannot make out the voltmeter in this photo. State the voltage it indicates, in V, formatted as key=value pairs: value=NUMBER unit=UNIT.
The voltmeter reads value=470 unit=V
